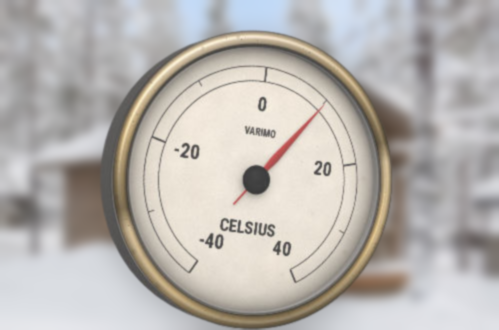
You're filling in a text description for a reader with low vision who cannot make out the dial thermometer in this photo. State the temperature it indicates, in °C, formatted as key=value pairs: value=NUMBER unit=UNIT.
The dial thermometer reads value=10 unit=°C
